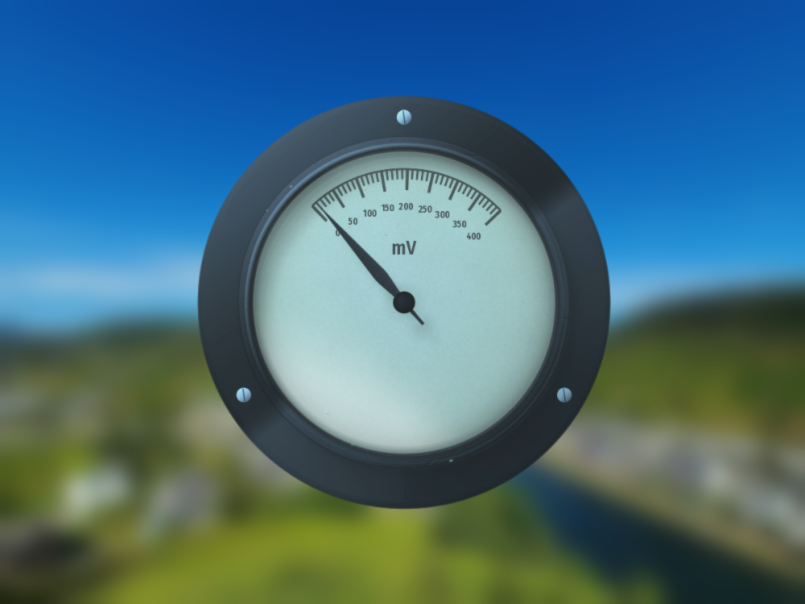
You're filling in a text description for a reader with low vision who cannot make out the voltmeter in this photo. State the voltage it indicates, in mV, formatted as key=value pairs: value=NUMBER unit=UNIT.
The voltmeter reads value=10 unit=mV
